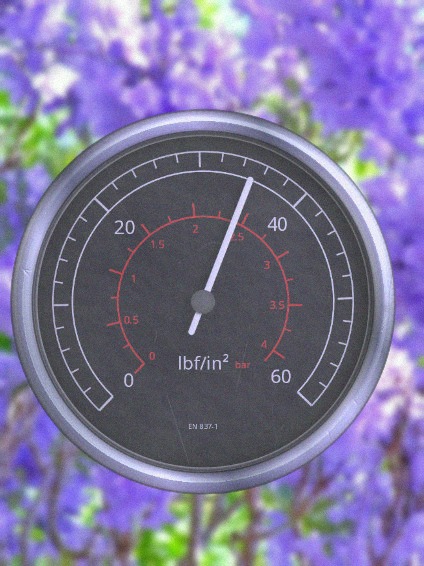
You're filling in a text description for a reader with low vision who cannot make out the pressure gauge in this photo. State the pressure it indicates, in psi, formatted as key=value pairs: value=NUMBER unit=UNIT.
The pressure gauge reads value=35 unit=psi
